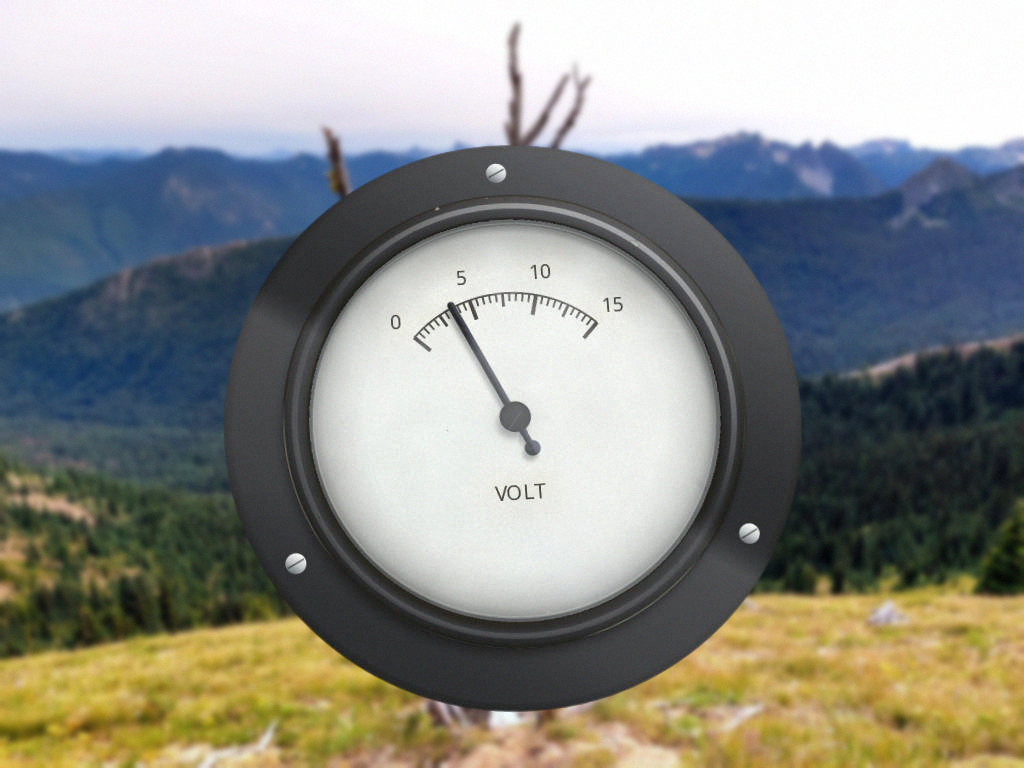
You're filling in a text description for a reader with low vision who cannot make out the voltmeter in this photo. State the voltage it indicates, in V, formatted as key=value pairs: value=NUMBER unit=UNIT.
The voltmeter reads value=3.5 unit=V
